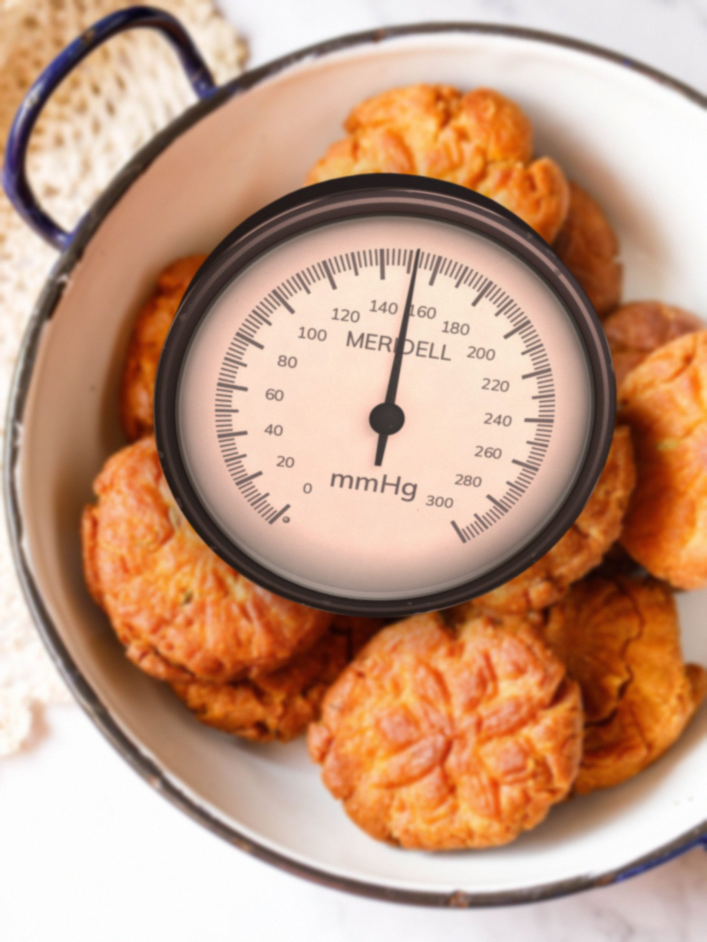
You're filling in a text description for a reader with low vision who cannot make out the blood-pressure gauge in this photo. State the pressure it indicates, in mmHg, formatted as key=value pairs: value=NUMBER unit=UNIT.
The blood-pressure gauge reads value=152 unit=mmHg
